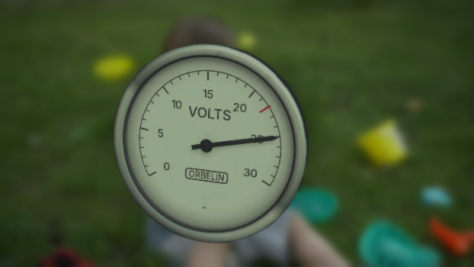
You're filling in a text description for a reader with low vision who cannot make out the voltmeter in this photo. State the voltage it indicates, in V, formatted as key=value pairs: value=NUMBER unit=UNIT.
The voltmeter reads value=25 unit=V
